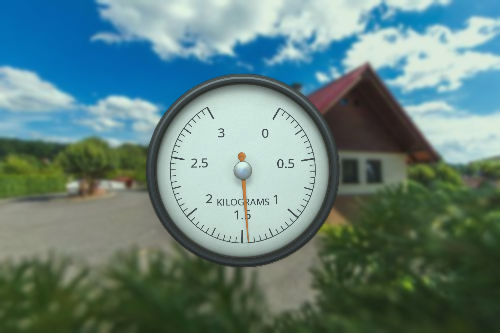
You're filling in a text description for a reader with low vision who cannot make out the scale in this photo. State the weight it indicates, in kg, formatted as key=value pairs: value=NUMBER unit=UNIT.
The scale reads value=1.45 unit=kg
